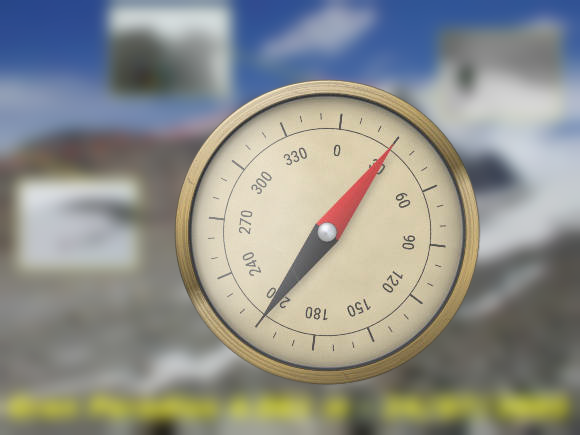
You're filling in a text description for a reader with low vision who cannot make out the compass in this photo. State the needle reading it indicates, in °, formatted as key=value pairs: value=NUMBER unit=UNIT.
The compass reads value=30 unit=°
